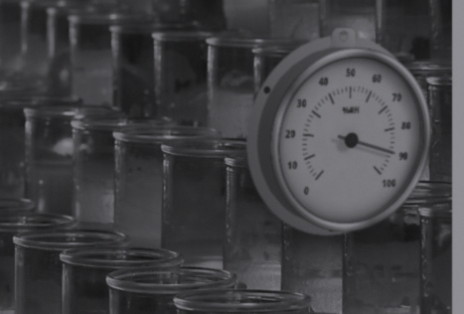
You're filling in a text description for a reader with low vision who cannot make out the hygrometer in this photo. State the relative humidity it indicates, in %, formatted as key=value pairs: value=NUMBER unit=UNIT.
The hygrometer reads value=90 unit=%
